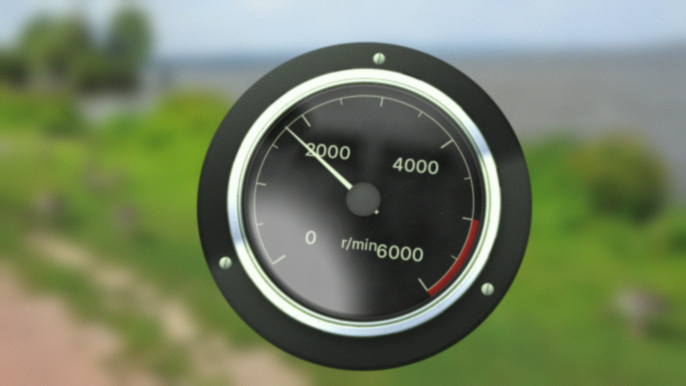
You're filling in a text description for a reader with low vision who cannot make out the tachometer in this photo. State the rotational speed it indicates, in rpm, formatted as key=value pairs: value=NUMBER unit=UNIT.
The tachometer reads value=1750 unit=rpm
